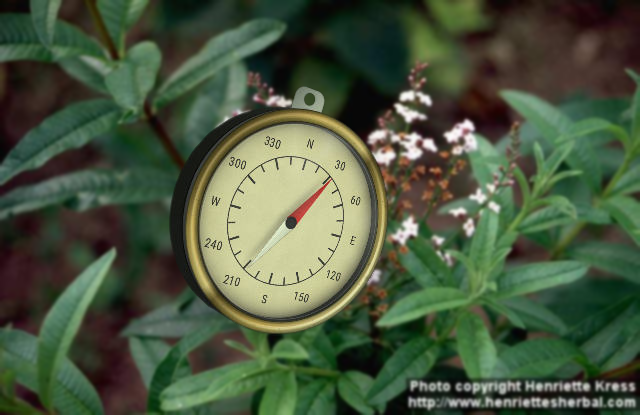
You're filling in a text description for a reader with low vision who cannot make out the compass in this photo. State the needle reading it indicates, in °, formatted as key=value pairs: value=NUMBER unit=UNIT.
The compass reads value=30 unit=°
